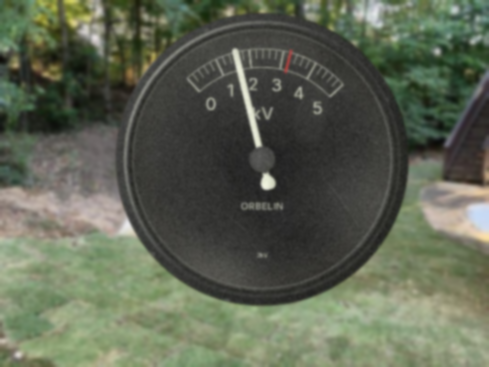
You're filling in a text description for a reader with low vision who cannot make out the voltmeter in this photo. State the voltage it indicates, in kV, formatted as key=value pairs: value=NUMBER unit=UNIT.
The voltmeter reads value=1.6 unit=kV
